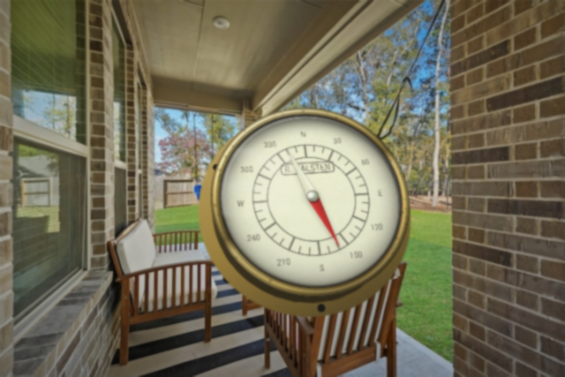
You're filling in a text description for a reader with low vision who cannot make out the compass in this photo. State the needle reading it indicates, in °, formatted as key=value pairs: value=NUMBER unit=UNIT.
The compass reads value=160 unit=°
